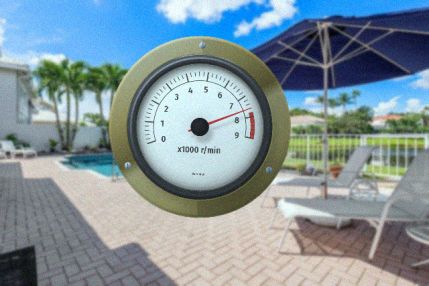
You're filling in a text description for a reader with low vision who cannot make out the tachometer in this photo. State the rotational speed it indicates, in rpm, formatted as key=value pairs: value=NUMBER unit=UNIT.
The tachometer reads value=7600 unit=rpm
